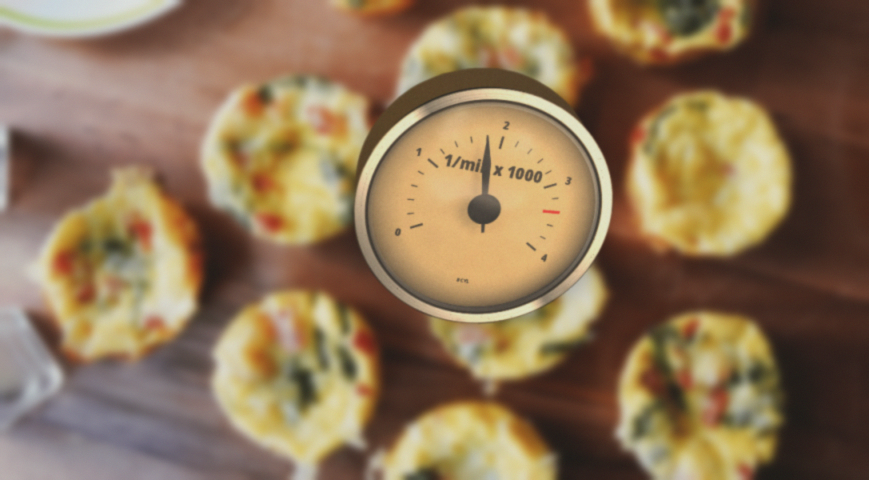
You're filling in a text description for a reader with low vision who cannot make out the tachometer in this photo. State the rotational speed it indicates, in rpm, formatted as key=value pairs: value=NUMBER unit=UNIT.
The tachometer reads value=1800 unit=rpm
